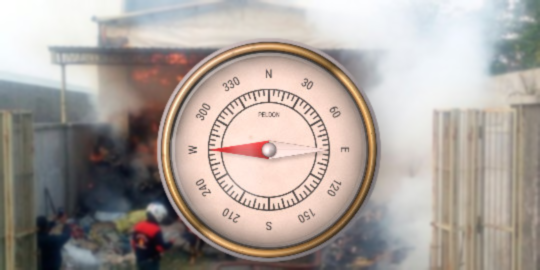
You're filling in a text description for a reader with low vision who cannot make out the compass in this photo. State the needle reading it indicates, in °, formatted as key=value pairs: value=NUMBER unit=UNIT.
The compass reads value=270 unit=°
